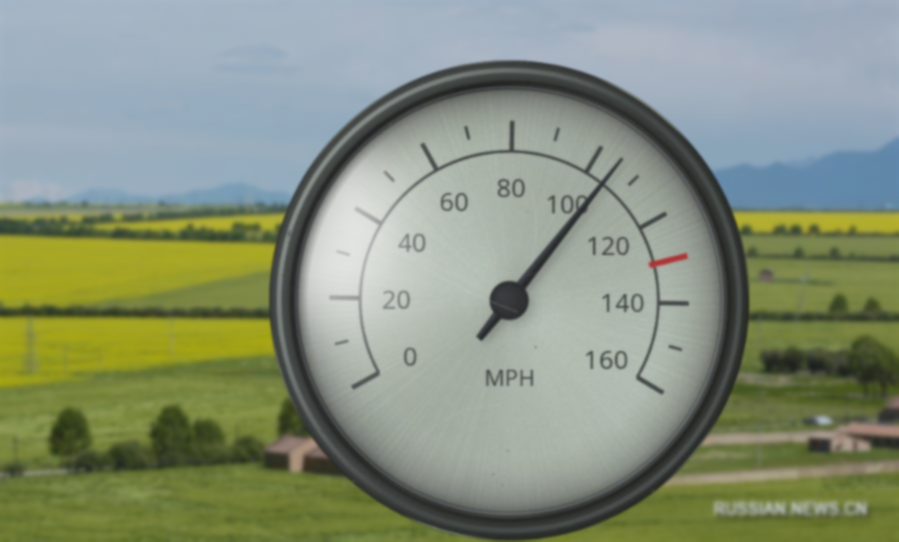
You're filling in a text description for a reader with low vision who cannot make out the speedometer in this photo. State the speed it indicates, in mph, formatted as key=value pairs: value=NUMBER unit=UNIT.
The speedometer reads value=105 unit=mph
